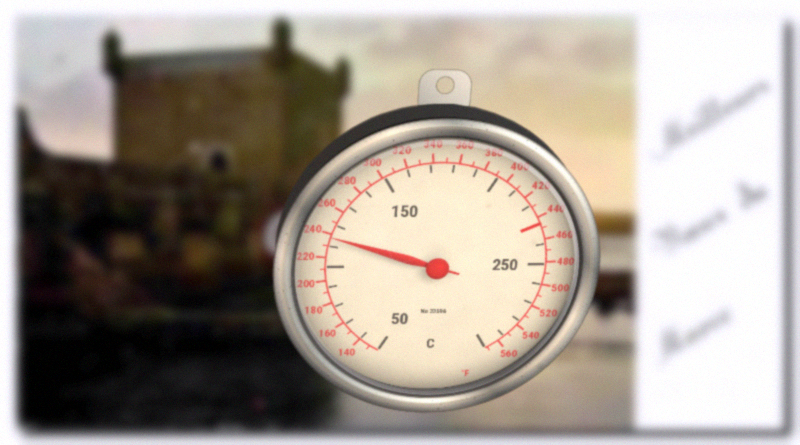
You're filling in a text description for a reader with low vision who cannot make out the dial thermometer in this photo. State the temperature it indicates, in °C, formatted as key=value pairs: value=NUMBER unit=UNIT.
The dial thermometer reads value=115 unit=°C
